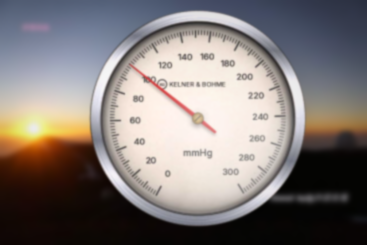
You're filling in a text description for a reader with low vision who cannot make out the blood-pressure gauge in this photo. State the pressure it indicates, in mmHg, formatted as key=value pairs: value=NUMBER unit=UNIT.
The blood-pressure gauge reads value=100 unit=mmHg
